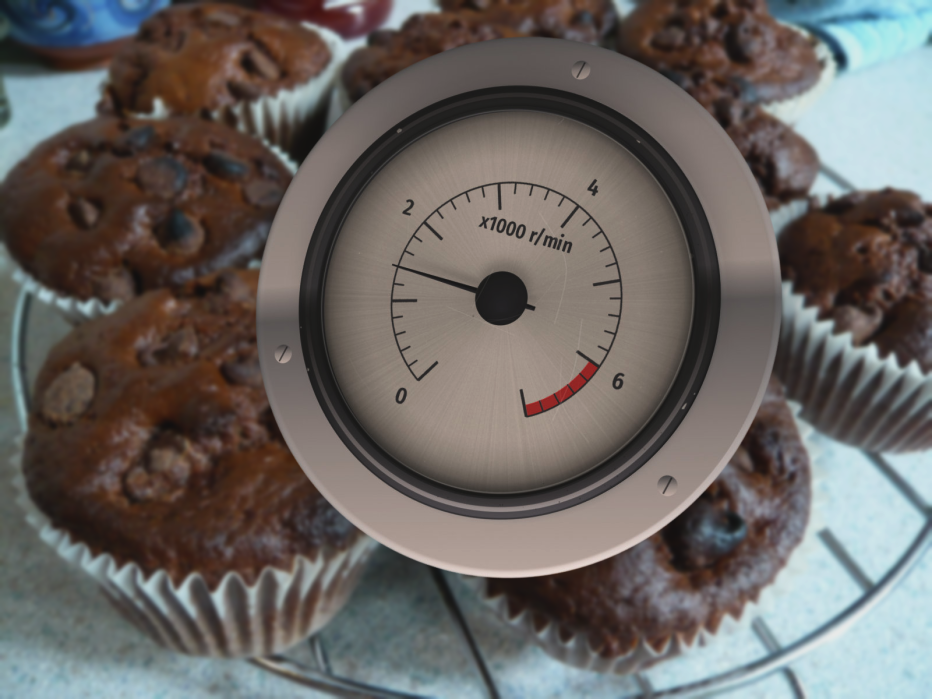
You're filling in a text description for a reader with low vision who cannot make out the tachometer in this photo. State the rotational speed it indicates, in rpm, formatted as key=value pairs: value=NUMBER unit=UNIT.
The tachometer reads value=1400 unit=rpm
